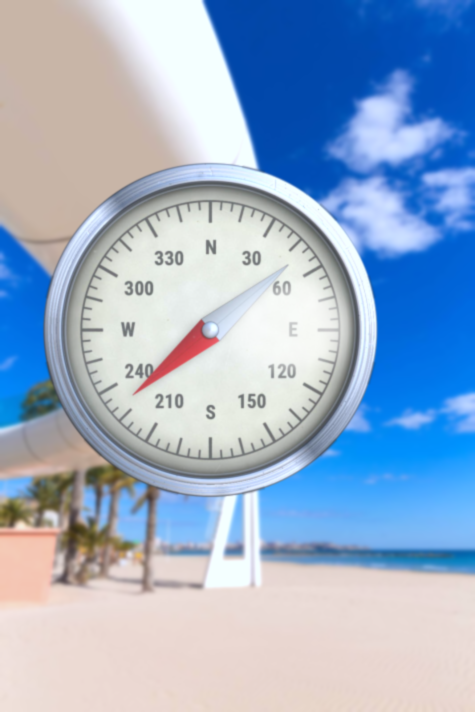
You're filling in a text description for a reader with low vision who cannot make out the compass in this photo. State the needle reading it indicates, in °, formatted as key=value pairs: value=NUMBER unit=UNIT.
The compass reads value=230 unit=°
